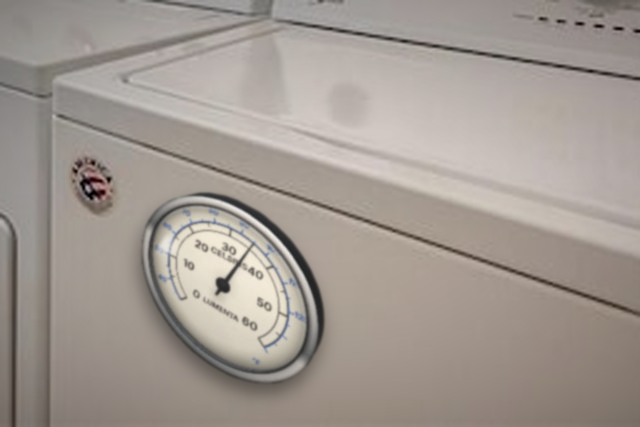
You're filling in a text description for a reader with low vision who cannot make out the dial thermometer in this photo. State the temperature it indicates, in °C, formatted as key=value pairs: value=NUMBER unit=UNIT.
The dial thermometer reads value=35 unit=°C
